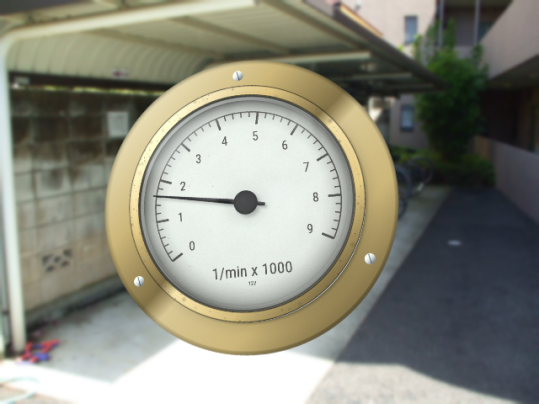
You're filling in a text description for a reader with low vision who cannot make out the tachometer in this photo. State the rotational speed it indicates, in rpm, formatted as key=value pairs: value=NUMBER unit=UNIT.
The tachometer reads value=1600 unit=rpm
